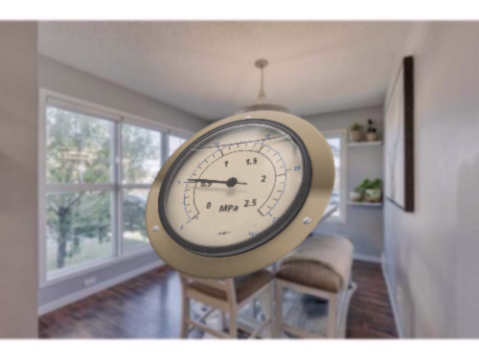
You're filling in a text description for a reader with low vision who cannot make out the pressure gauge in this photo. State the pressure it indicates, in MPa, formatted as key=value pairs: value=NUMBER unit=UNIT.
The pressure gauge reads value=0.5 unit=MPa
